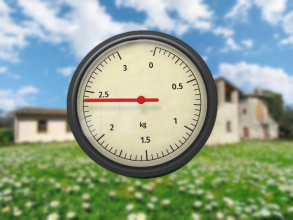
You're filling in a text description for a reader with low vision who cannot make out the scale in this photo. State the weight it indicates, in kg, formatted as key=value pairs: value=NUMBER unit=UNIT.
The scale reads value=2.4 unit=kg
